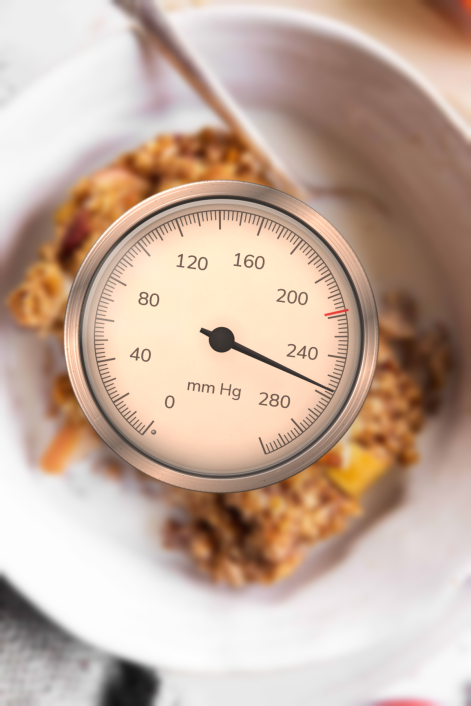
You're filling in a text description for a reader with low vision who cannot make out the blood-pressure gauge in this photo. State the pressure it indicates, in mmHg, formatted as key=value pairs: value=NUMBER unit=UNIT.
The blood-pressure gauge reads value=256 unit=mmHg
